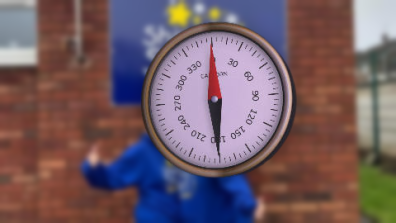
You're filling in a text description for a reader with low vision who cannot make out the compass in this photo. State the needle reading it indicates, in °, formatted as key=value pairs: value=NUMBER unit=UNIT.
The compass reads value=0 unit=°
